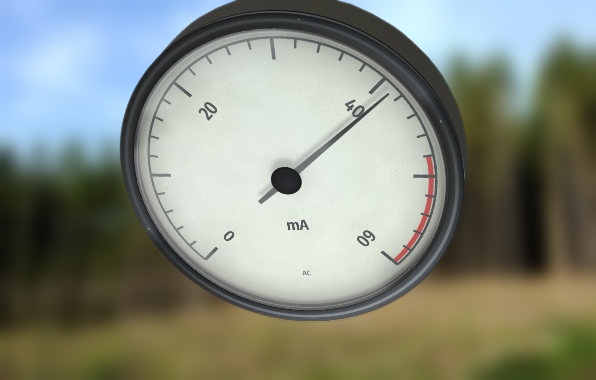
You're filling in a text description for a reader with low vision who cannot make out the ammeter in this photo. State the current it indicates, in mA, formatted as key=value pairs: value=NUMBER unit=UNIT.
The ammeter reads value=41 unit=mA
